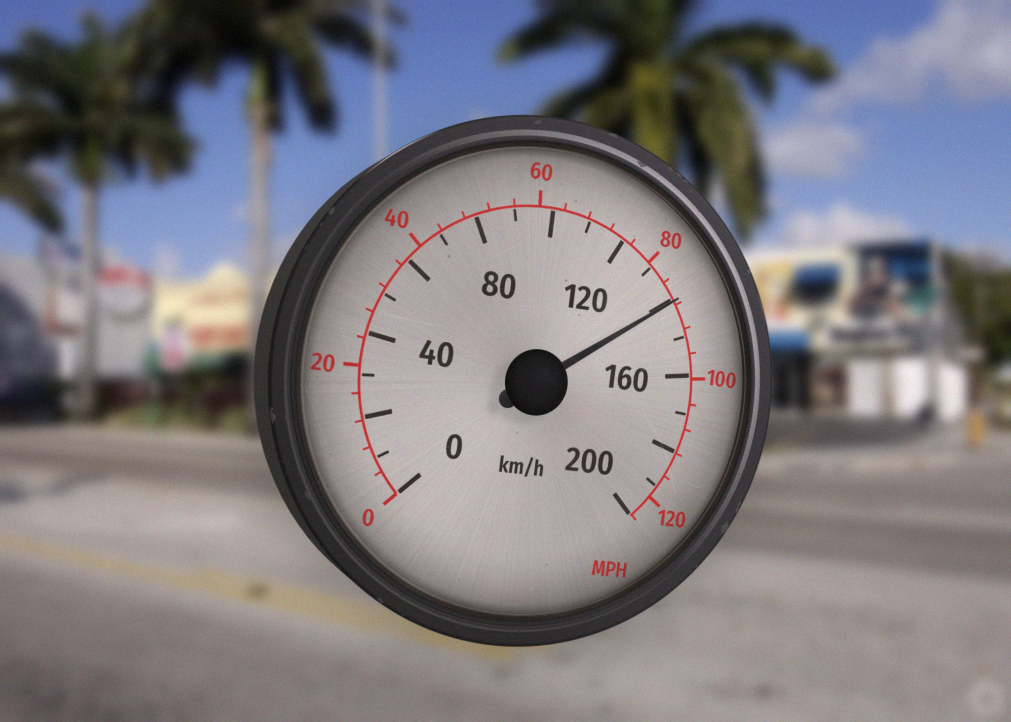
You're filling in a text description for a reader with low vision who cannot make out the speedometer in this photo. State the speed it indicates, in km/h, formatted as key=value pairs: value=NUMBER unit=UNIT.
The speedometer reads value=140 unit=km/h
